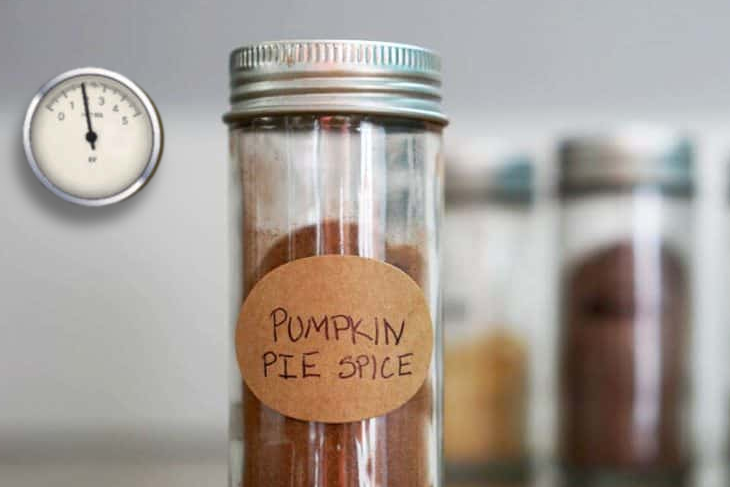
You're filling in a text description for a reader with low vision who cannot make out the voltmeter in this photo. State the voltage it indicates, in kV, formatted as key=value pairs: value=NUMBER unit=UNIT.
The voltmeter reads value=2 unit=kV
